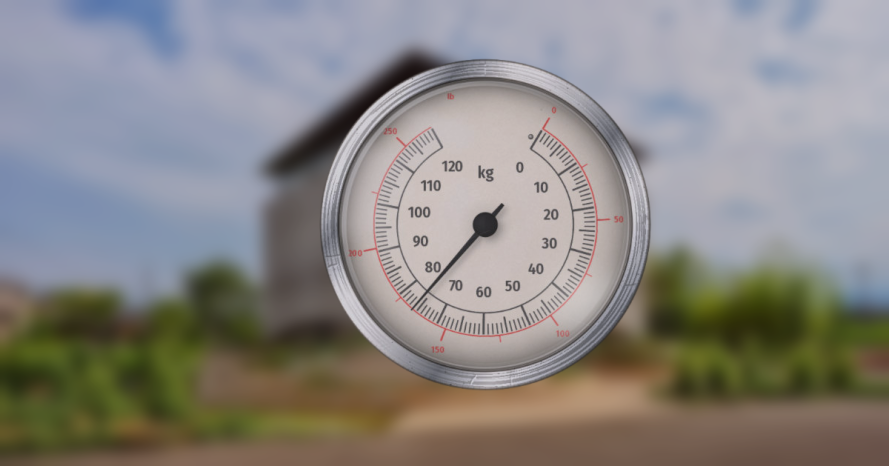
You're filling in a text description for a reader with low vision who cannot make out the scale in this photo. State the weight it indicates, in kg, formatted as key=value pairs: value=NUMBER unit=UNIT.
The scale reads value=76 unit=kg
